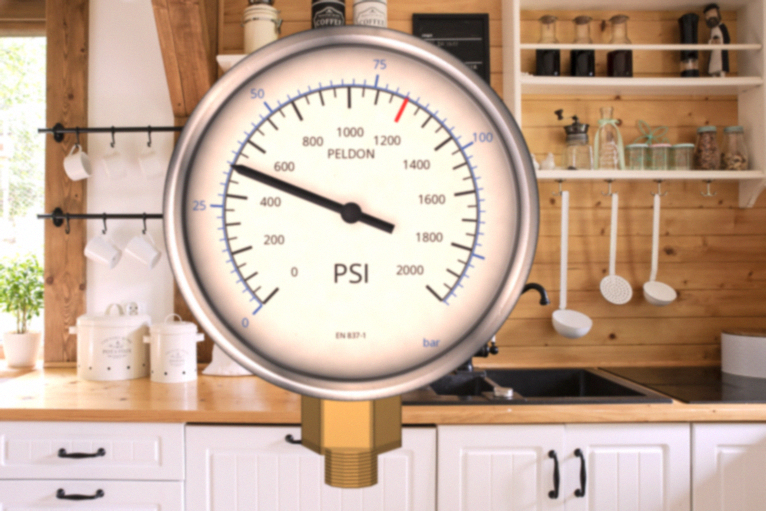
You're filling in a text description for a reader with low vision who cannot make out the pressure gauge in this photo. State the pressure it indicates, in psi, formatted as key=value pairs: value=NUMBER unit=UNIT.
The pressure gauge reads value=500 unit=psi
